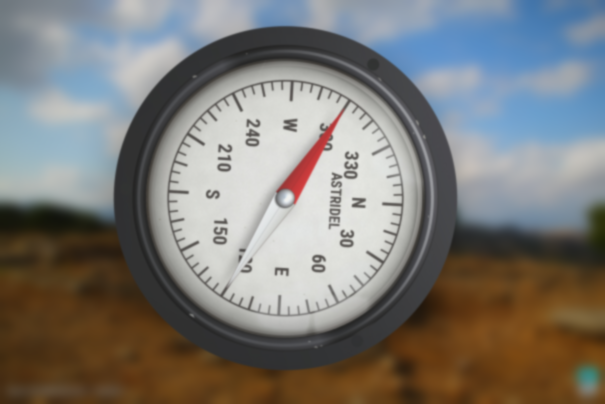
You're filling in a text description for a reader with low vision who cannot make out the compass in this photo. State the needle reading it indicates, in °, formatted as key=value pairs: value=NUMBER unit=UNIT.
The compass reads value=300 unit=°
